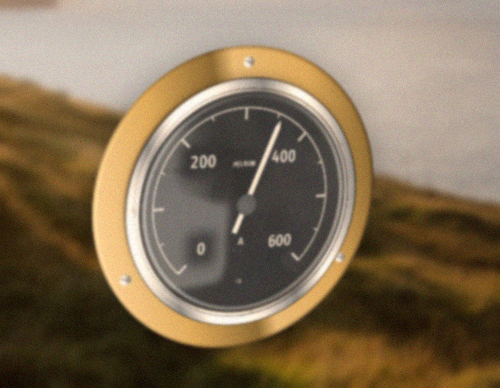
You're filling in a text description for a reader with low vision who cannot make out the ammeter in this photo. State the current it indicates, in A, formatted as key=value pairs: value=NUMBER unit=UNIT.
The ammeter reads value=350 unit=A
